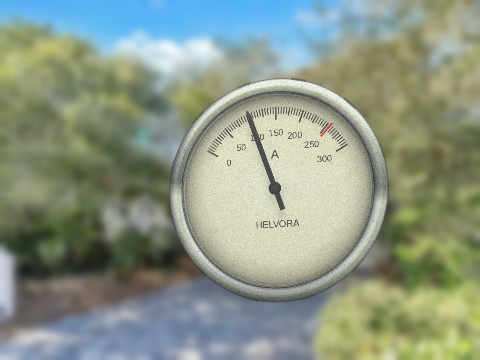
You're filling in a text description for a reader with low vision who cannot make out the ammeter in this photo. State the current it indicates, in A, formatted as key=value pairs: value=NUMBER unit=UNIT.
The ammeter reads value=100 unit=A
